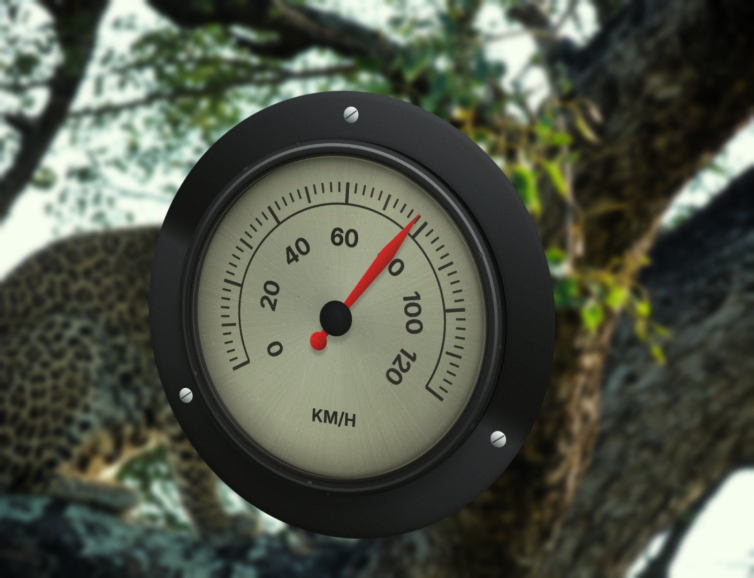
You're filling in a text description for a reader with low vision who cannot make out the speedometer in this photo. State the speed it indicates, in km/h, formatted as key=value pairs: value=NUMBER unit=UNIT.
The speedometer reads value=78 unit=km/h
